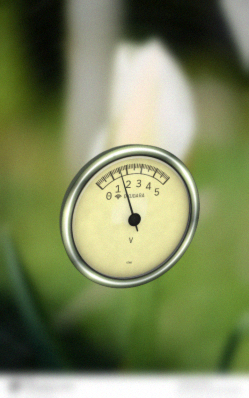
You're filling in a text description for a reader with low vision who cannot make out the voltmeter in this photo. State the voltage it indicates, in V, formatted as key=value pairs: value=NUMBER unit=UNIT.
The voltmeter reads value=1.5 unit=V
